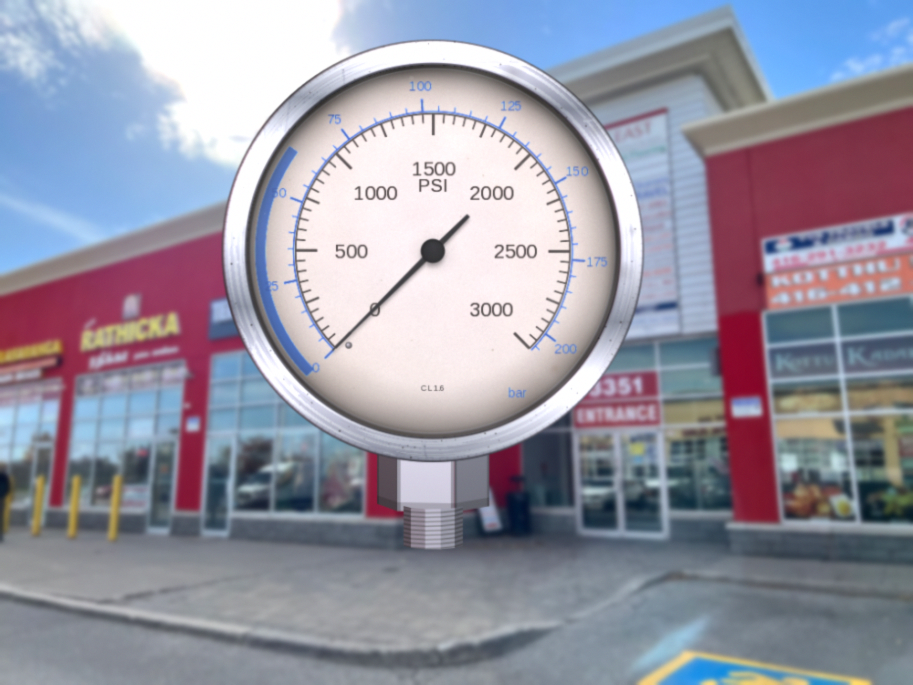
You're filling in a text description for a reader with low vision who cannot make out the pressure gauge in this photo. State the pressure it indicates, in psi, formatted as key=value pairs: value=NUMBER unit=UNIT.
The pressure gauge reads value=0 unit=psi
